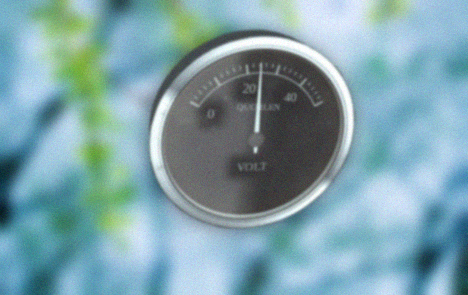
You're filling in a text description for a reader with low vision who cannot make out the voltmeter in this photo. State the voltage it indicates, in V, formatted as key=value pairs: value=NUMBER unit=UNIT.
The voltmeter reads value=24 unit=V
